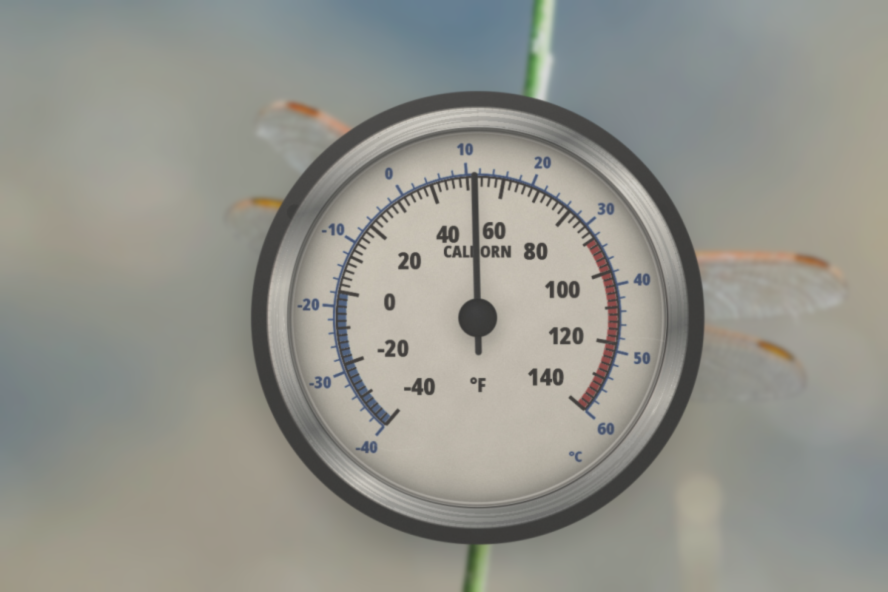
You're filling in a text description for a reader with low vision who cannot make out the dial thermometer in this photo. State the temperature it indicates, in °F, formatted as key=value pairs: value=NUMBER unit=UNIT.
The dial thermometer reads value=52 unit=°F
